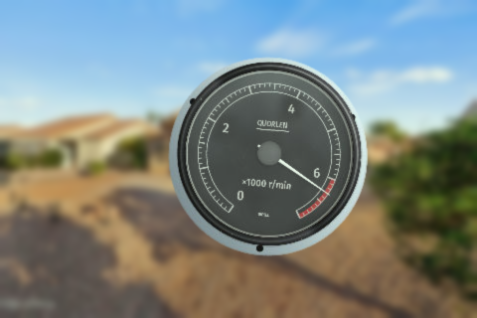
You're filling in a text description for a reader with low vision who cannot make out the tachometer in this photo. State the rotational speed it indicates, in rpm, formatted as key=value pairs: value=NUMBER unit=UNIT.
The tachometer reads value=6300 unit=rpm
